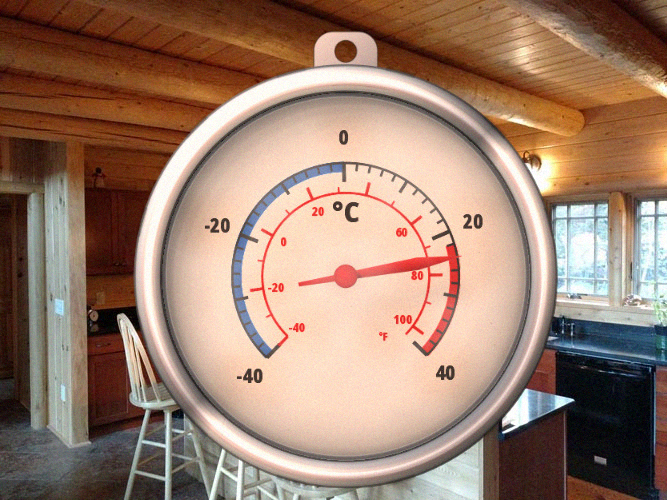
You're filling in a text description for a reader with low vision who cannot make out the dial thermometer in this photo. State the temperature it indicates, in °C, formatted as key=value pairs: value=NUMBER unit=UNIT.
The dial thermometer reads value=24 unit=°C
